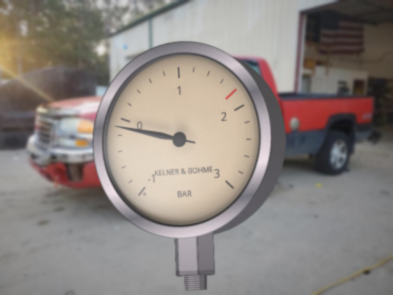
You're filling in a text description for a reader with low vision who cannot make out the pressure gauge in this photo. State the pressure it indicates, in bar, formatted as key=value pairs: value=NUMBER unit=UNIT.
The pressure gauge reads value=-0.1 unit=bar
